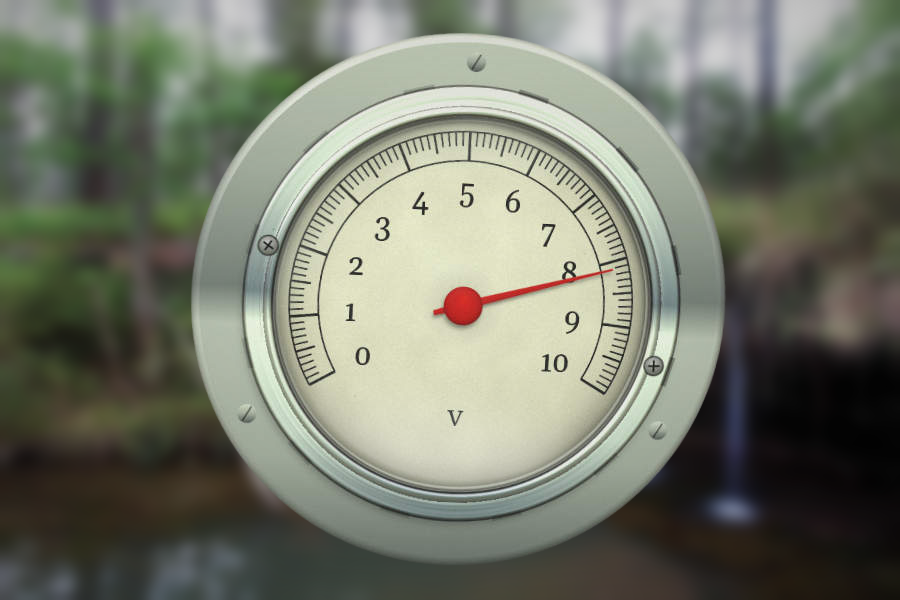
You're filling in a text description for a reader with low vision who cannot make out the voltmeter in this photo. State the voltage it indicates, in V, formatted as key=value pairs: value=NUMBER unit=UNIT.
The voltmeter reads value=8.1 unit=V
